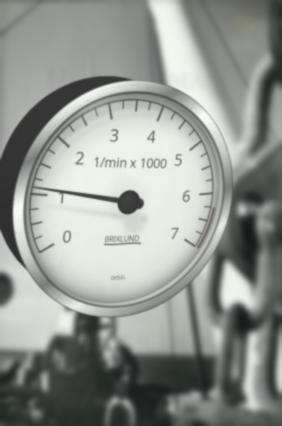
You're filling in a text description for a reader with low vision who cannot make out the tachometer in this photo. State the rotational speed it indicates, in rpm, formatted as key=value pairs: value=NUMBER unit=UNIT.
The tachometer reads value=1125 unit=rpm
